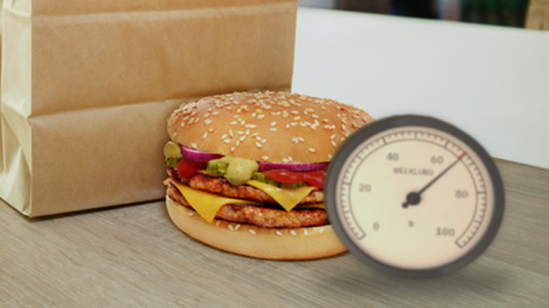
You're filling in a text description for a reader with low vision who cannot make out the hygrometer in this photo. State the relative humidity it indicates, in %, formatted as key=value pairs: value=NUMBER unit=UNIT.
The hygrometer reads value=66 unit=%
